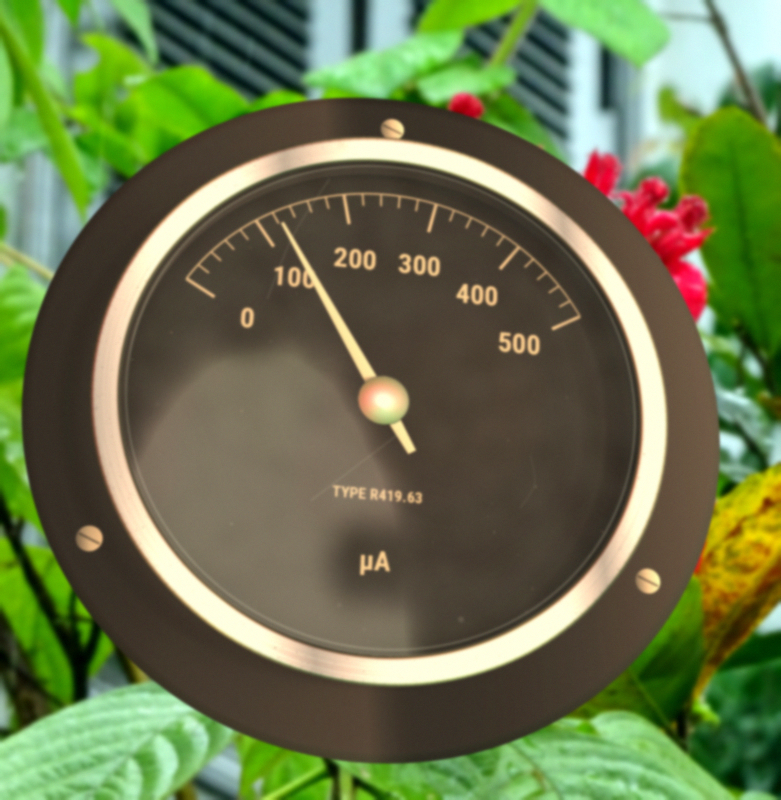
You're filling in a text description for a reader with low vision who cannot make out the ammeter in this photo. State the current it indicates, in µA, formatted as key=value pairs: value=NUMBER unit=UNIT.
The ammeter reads value=120 unit=µA
